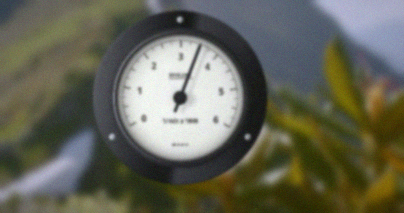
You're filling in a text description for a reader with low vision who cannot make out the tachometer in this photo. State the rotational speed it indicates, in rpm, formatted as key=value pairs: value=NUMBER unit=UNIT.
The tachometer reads value=3500 unit=rpm
